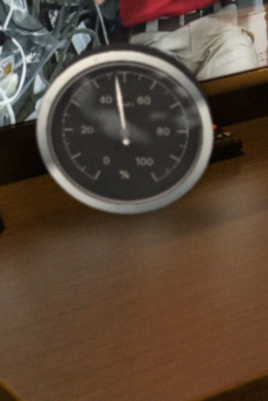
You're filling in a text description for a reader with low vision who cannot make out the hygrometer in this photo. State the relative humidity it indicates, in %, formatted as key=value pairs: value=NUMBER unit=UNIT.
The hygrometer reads value=47.5 unit=%
